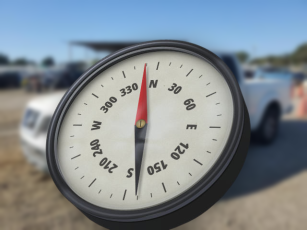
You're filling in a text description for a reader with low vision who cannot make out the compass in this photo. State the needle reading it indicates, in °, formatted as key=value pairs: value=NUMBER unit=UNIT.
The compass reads value=350 unit=°
